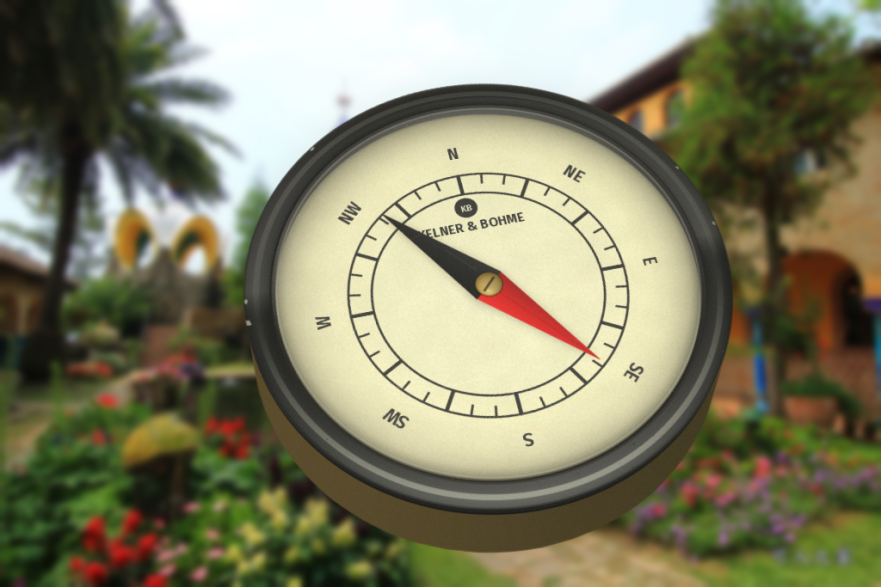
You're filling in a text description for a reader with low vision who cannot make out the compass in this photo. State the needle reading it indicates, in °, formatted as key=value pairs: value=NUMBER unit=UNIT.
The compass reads value=140 unit=°
